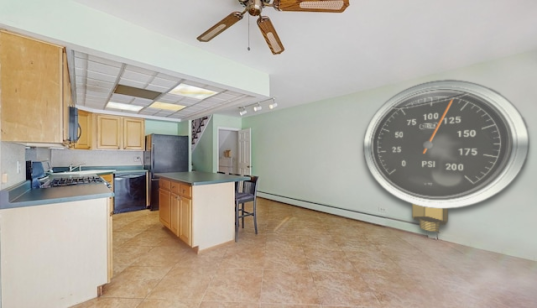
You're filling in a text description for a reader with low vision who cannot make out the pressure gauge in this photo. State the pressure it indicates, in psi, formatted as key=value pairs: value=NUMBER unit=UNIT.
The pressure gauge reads value=115 unit=psi
